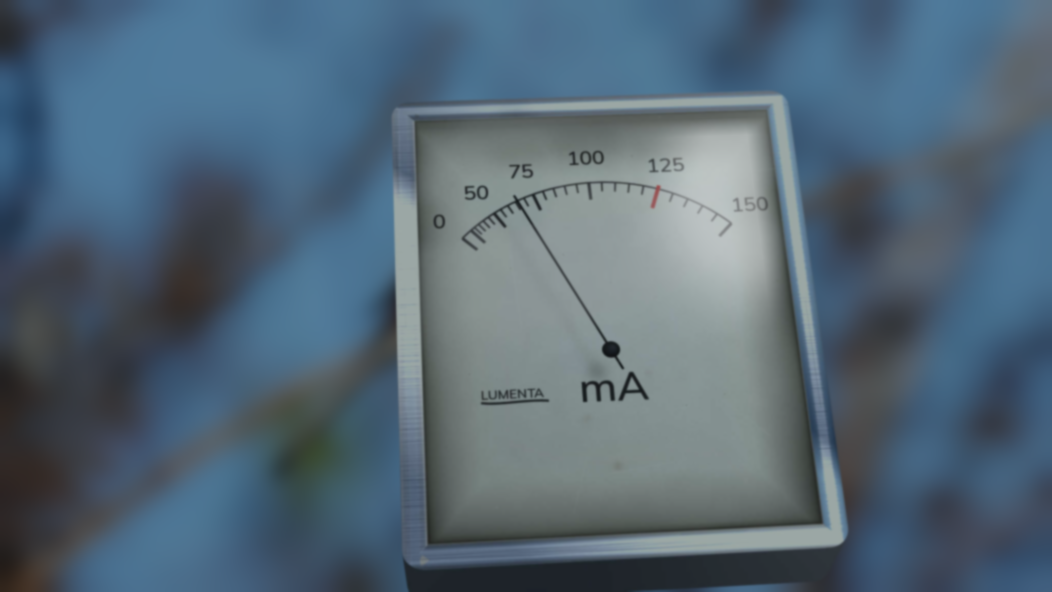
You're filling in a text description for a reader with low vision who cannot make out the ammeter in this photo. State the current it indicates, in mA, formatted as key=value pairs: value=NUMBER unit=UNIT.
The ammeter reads value=65 unit=mA
